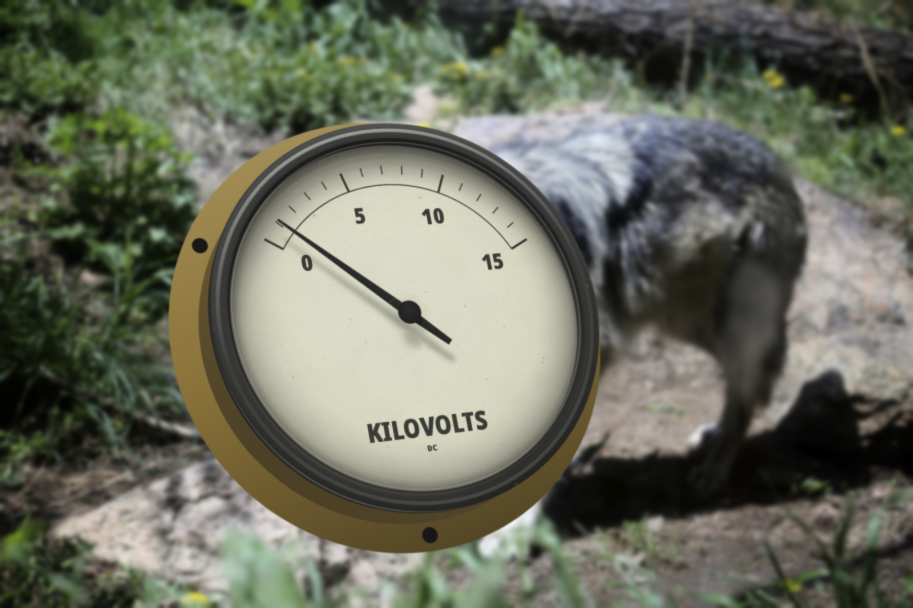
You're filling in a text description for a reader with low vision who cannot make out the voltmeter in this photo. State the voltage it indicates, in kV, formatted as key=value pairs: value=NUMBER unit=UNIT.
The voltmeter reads value=1 unit=kV
